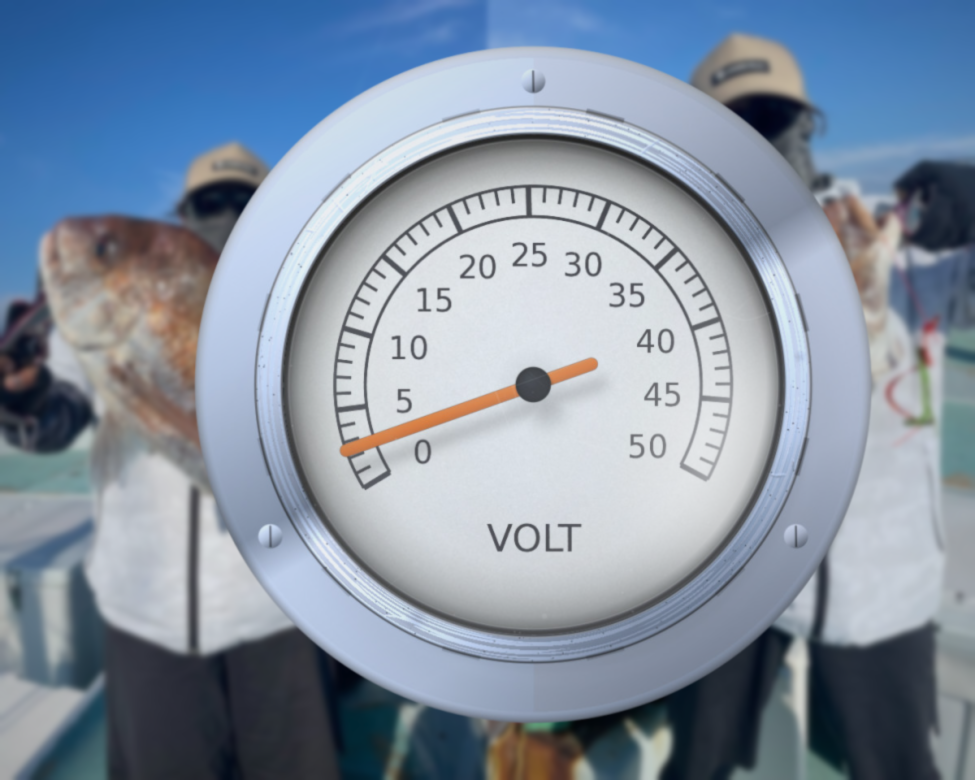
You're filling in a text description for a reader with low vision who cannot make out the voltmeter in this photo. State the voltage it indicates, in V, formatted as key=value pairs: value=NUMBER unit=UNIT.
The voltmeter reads value=2.5 unit=V
